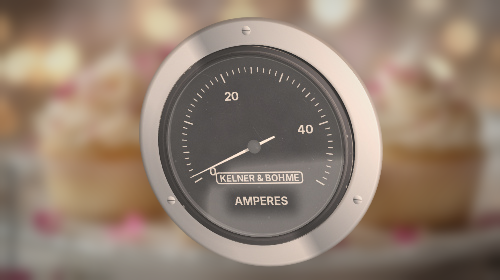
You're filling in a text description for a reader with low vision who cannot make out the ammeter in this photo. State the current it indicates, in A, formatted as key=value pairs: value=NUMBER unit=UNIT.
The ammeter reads value=1 unit=A
